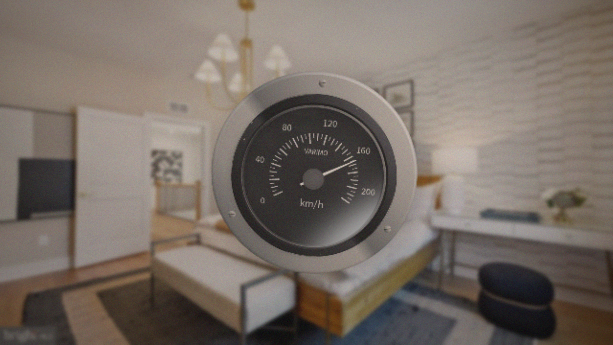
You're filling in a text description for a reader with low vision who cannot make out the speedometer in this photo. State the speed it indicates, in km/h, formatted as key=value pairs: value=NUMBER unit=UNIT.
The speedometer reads value=165 unit=km/h
